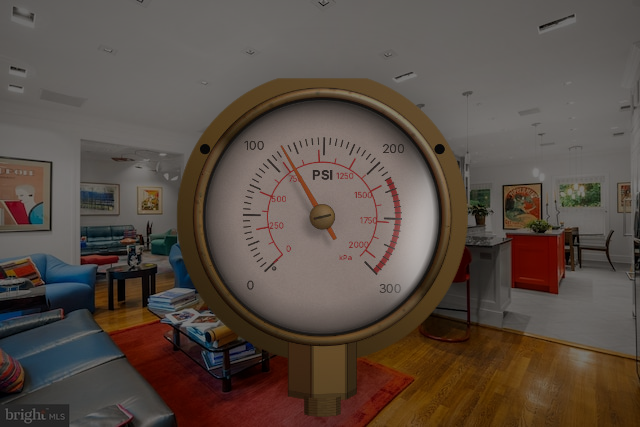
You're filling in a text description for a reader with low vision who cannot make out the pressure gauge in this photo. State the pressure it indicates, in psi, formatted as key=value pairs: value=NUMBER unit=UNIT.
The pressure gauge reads value=115 unit=psi
